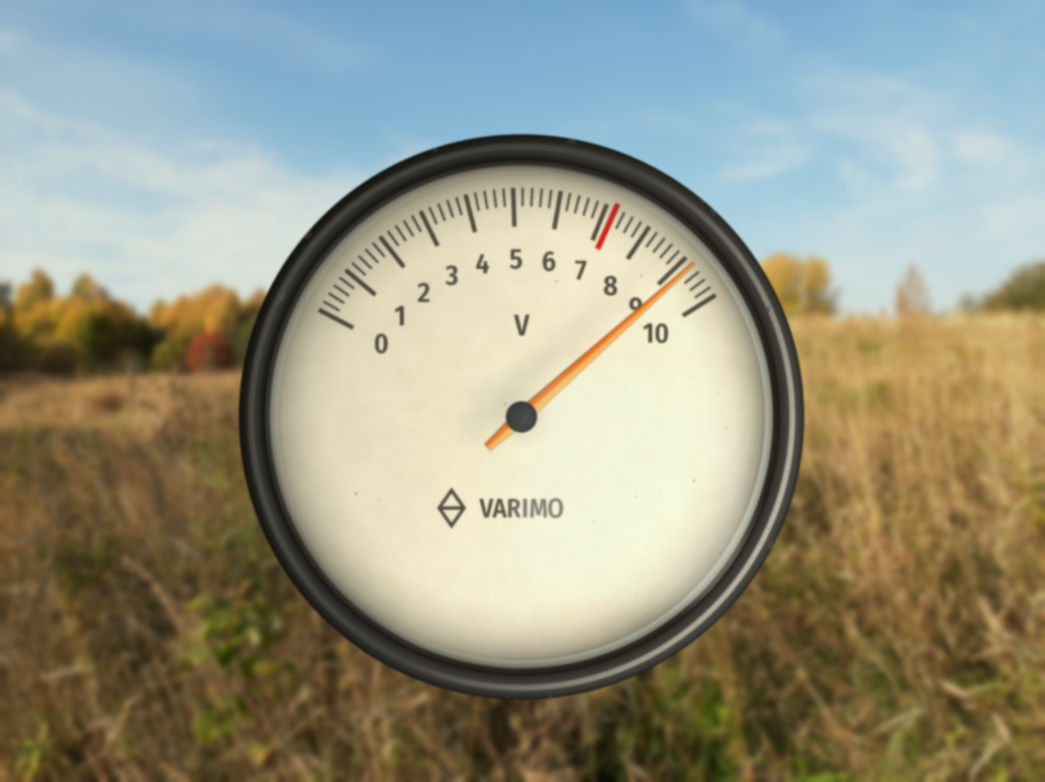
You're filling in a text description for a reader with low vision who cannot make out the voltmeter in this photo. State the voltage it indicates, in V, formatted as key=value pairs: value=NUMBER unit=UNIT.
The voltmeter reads value=9.2 unit=V
